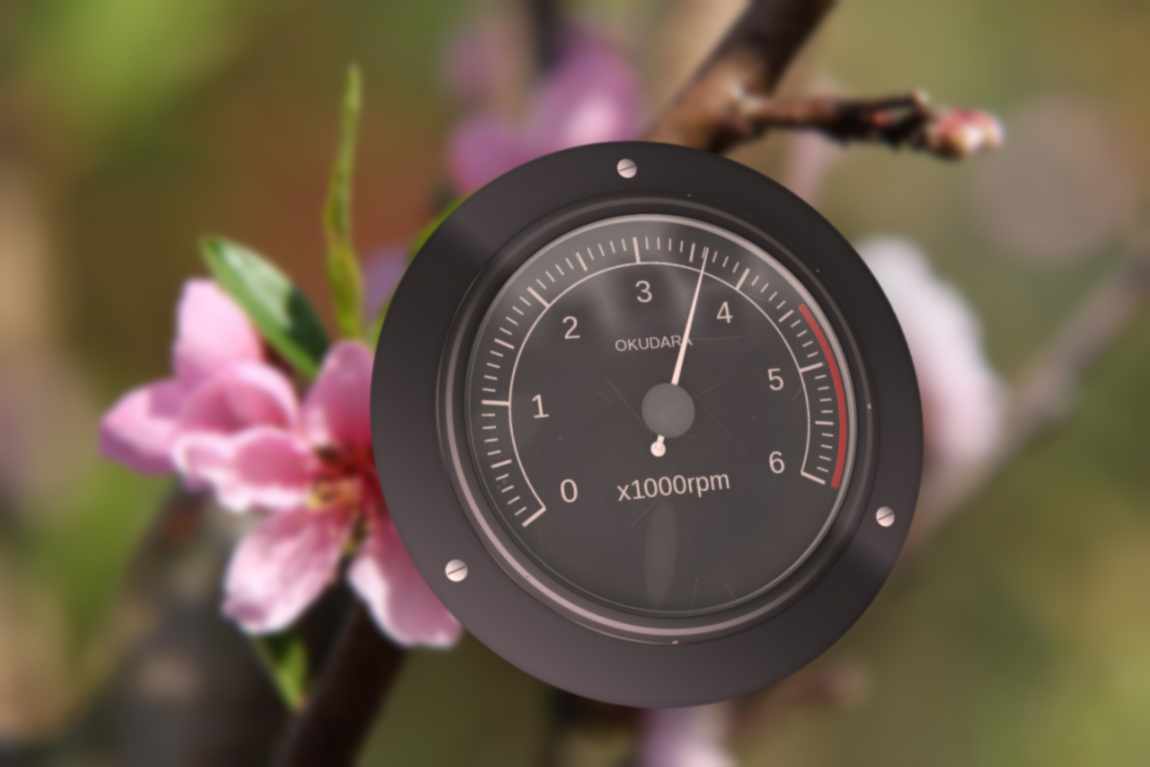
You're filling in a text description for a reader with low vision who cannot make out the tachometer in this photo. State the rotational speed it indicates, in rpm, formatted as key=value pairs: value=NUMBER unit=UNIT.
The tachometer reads value=3600 unit=rpm
